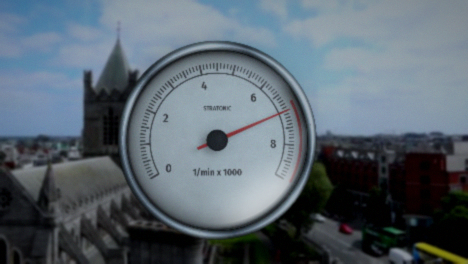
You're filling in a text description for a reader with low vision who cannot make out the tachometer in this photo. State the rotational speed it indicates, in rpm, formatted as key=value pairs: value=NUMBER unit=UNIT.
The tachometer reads value=7000 unit=rpm
